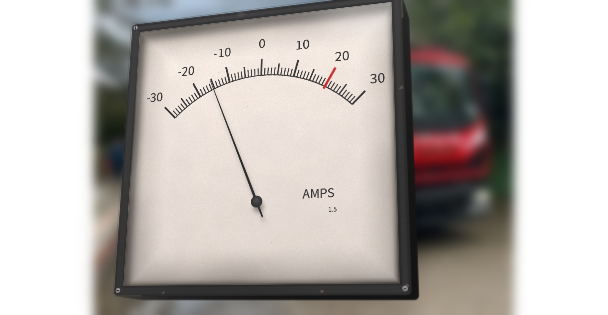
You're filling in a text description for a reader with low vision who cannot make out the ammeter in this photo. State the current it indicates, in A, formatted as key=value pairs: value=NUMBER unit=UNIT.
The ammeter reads value=-15 unit=A
